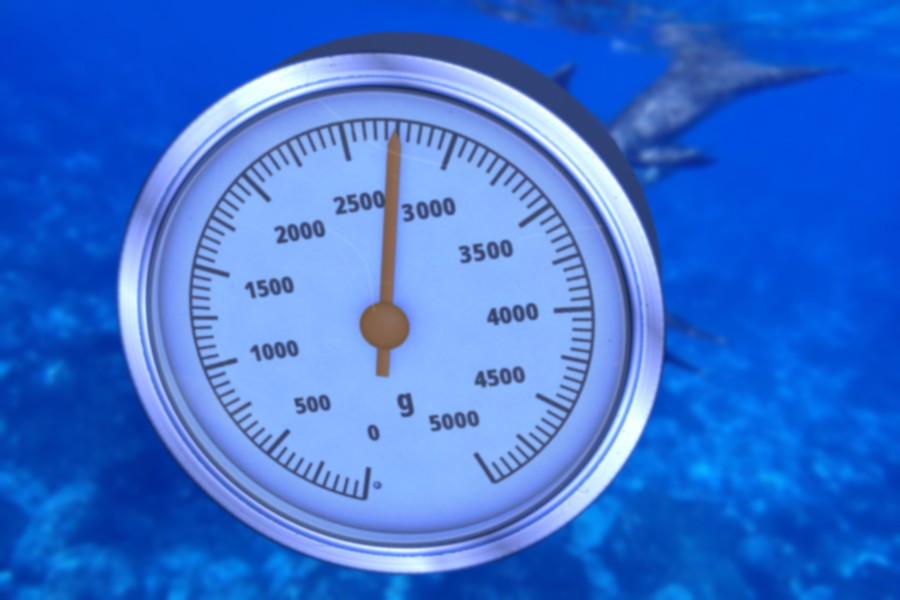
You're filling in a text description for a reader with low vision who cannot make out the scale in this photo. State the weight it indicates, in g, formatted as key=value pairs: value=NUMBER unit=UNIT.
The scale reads value=2750 unit=g
